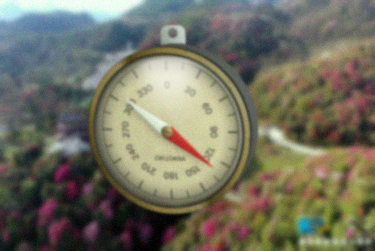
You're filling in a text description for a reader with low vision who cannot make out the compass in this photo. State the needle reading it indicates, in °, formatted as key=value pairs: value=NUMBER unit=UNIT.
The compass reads value=127.5 unit=°
